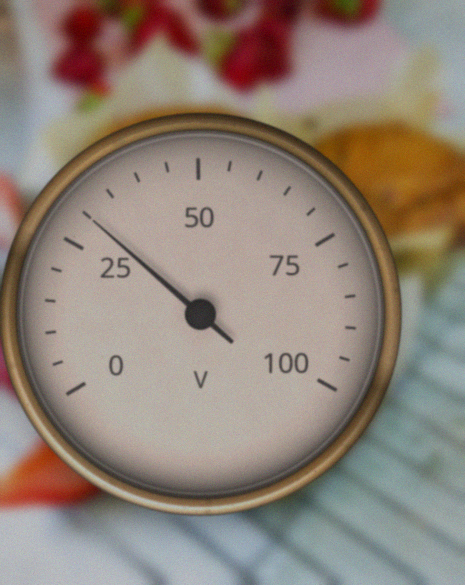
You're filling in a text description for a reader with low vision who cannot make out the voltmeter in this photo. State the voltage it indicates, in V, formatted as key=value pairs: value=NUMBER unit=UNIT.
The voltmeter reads value=30 unit=V
